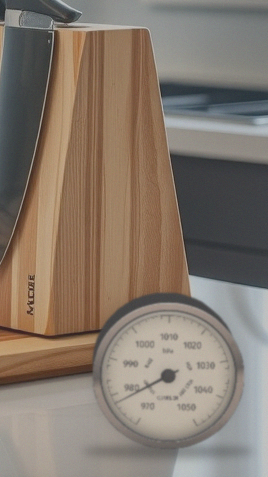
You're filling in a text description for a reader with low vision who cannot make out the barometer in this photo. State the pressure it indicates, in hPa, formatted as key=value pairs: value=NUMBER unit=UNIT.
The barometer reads value=978 unit=hPa
